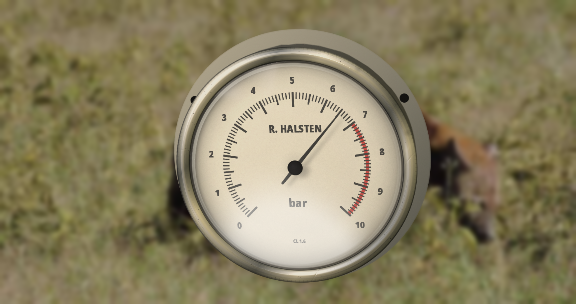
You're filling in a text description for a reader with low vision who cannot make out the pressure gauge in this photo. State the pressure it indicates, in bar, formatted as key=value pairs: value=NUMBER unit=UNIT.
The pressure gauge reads value=6.5 unit=bar
